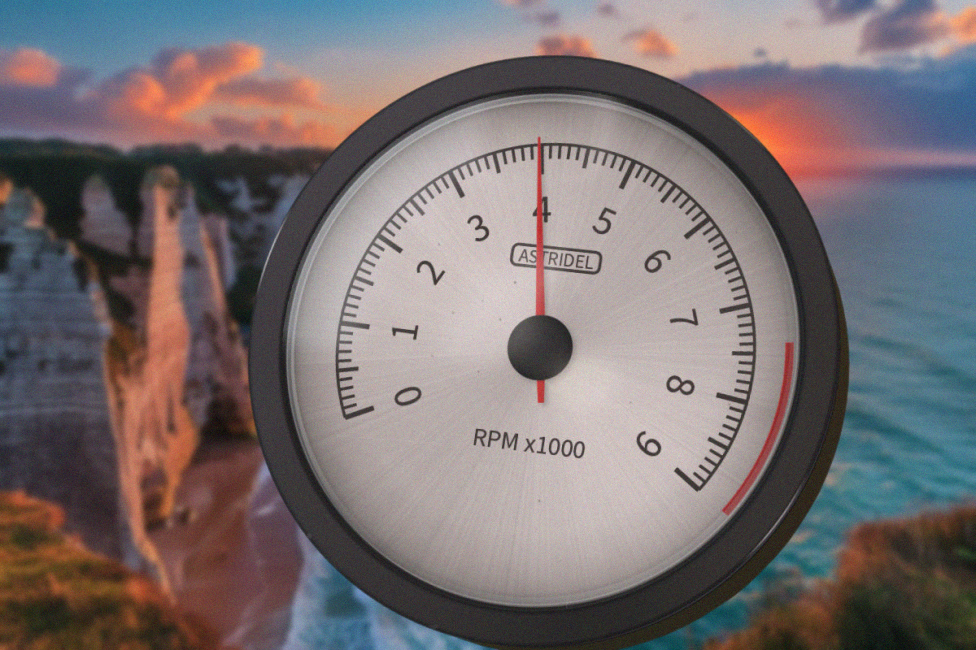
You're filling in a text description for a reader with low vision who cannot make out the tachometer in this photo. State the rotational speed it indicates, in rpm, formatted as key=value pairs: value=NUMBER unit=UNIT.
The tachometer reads value=4000 unit=rpm
